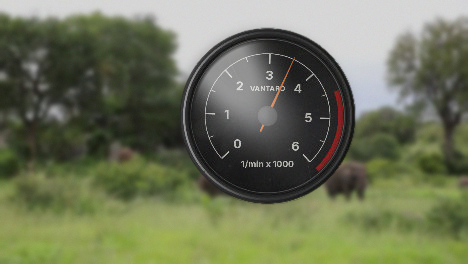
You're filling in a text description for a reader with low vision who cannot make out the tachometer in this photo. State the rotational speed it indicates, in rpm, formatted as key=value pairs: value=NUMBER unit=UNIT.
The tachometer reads value=3500 unit=rpm
